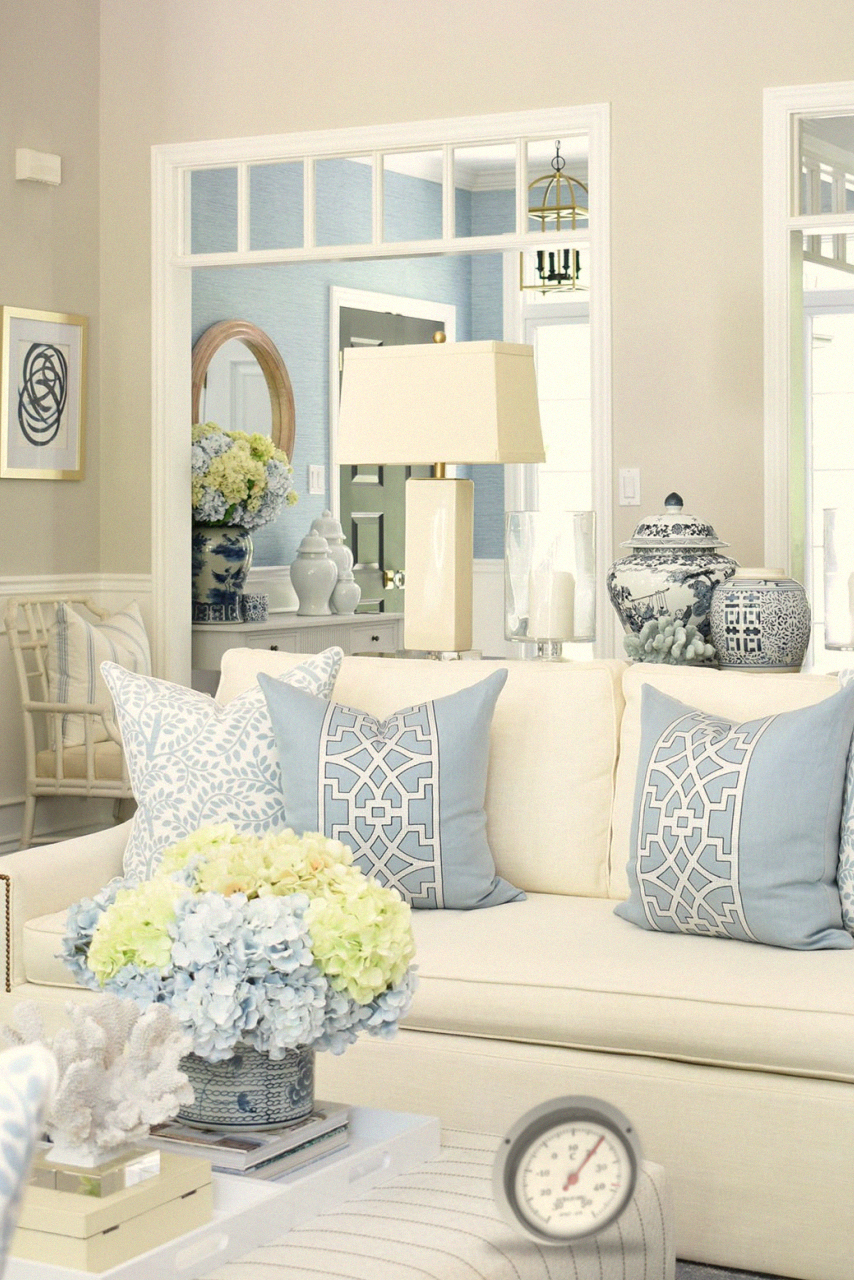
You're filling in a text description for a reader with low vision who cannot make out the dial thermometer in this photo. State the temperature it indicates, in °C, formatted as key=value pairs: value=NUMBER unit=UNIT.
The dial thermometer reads value=20 unit=°C
